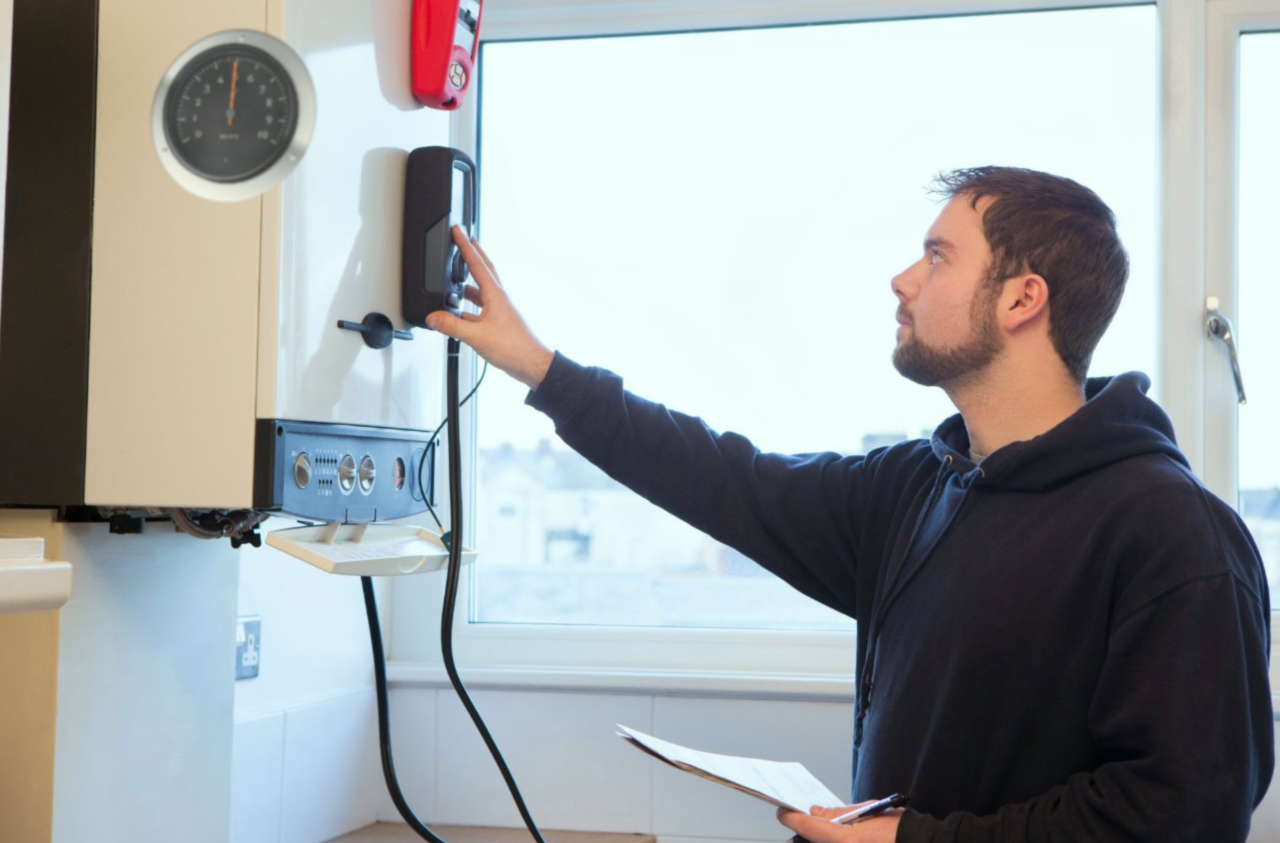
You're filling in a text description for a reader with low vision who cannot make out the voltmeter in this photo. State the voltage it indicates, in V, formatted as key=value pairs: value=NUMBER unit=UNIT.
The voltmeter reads value=5 unit=V
